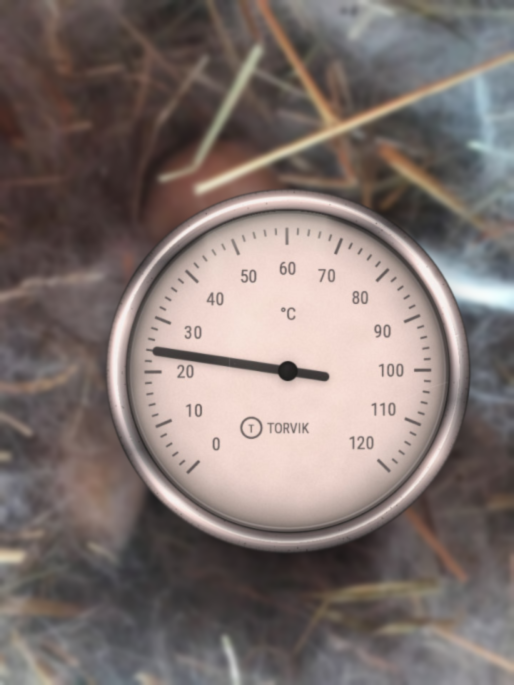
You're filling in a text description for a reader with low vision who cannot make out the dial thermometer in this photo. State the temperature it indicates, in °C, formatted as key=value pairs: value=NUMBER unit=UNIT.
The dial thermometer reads value=24 unit=°C
